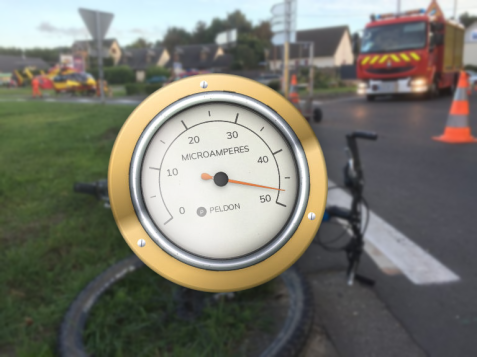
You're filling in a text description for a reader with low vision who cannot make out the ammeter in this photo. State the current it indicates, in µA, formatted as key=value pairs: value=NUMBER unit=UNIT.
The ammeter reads value=47.5 unit=µA
